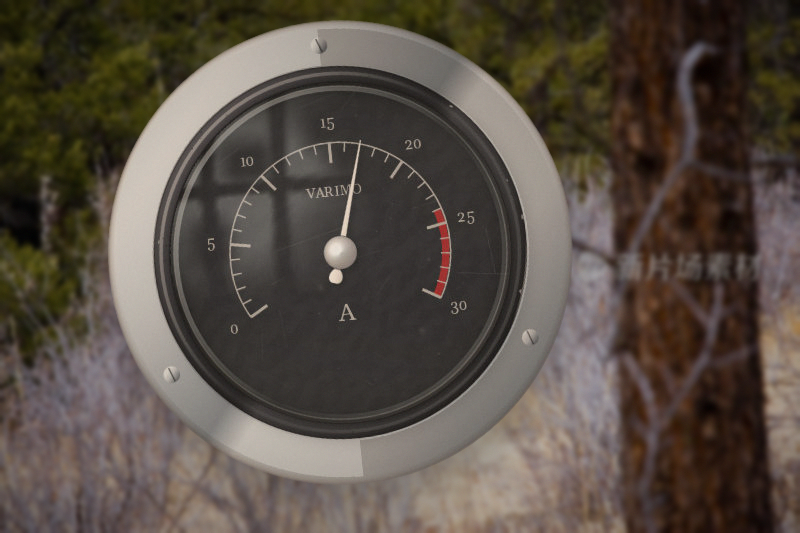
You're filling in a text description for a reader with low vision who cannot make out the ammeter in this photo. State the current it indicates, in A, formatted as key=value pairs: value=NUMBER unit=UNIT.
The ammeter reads value=17 unit=A
